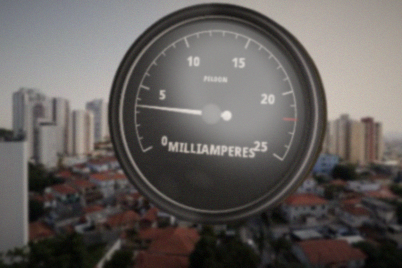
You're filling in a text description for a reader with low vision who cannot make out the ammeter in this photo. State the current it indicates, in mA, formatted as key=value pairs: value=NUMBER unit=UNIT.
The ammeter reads value=3.5 unit=mA
